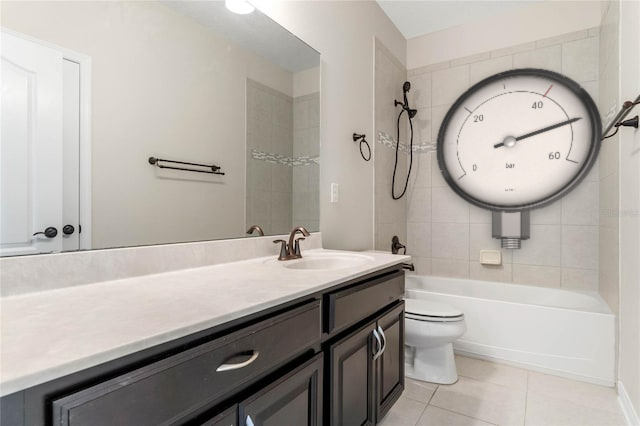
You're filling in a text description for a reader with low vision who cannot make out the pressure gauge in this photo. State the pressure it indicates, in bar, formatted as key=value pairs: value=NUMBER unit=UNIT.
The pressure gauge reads value=50 unit=bar
